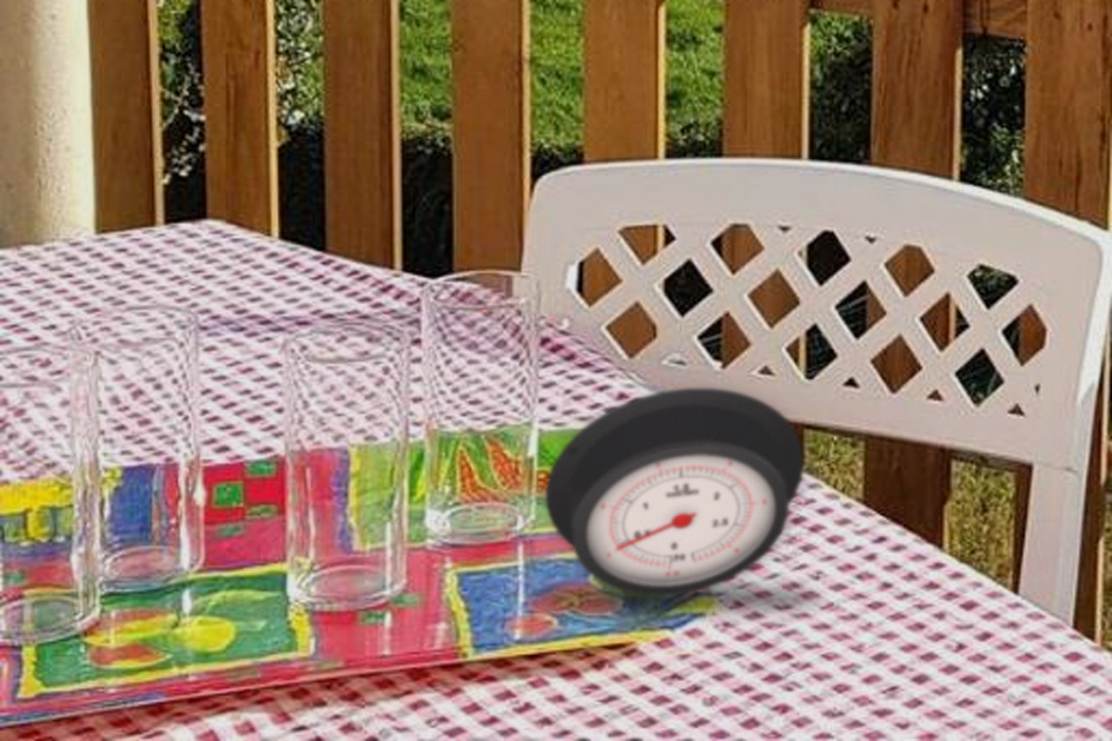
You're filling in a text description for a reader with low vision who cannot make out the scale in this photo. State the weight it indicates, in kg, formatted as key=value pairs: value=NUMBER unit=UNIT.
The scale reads value=0.5 unit=kg
